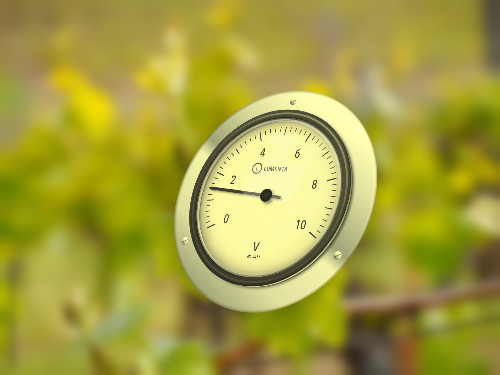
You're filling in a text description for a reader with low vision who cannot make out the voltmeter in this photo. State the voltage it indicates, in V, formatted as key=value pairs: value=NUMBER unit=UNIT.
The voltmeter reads value=1.4 unit=V
